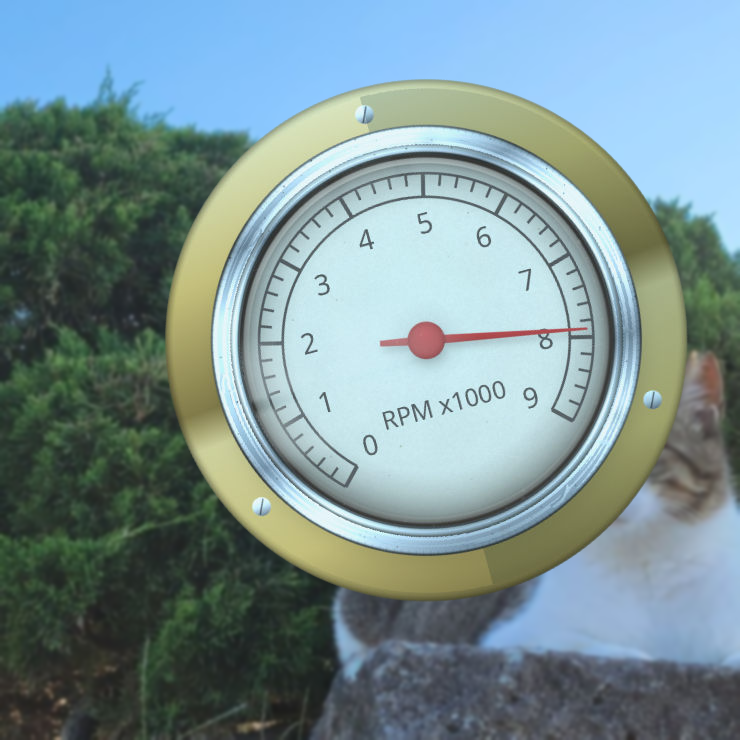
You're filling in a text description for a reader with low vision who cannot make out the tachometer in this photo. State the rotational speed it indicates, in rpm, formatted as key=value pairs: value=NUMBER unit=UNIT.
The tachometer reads value=7900 unit=rpm
